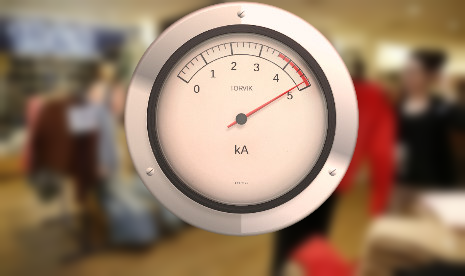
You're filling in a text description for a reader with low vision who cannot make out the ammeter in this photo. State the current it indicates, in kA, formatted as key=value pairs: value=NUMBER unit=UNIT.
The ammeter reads value=4.8 unit=kA
